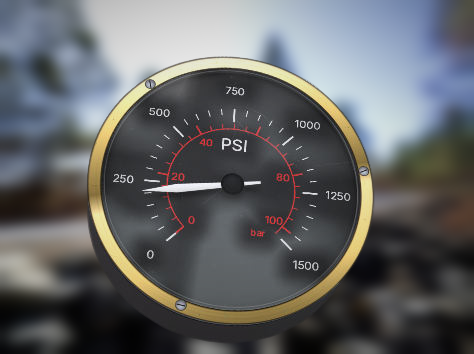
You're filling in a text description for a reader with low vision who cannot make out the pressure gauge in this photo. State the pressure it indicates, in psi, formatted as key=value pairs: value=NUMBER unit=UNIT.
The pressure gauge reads value=200 unit=psi
